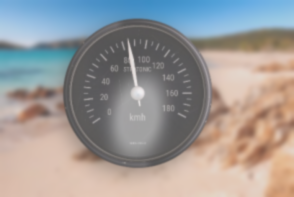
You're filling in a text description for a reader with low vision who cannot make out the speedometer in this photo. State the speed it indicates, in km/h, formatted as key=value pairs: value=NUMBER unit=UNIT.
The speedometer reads value=85 unit=km/h
